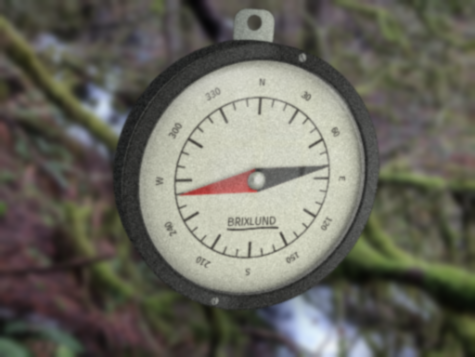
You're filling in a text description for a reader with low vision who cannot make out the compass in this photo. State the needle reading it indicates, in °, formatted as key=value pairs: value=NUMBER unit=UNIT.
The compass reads value=260 unit=°
